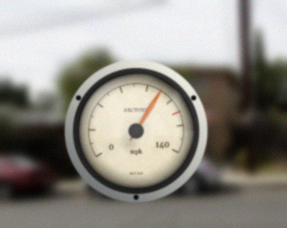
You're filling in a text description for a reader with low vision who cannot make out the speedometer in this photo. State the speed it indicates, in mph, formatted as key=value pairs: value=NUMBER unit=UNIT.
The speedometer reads value=90 unit=mph
